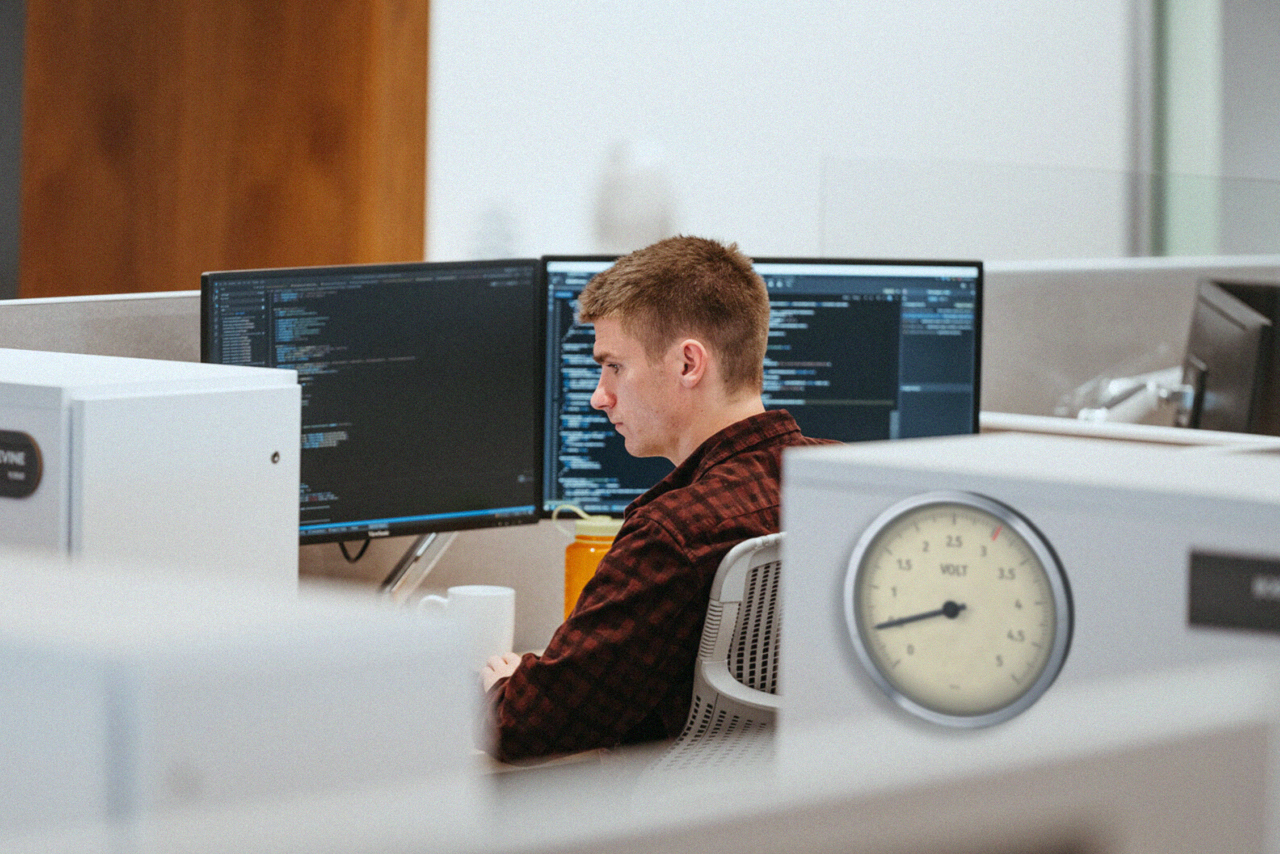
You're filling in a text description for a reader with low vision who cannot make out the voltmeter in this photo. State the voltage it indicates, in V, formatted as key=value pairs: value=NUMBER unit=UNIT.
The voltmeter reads value=0.5 unit=V
